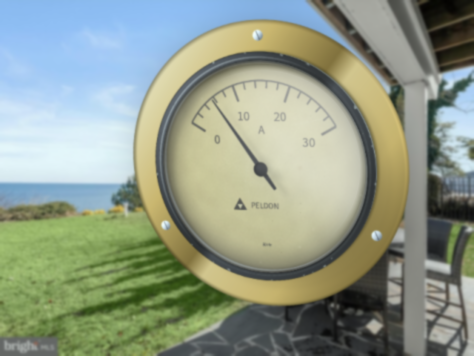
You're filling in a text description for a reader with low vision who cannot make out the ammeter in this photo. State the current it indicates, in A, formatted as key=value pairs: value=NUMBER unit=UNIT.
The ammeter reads value=6 unit=A
